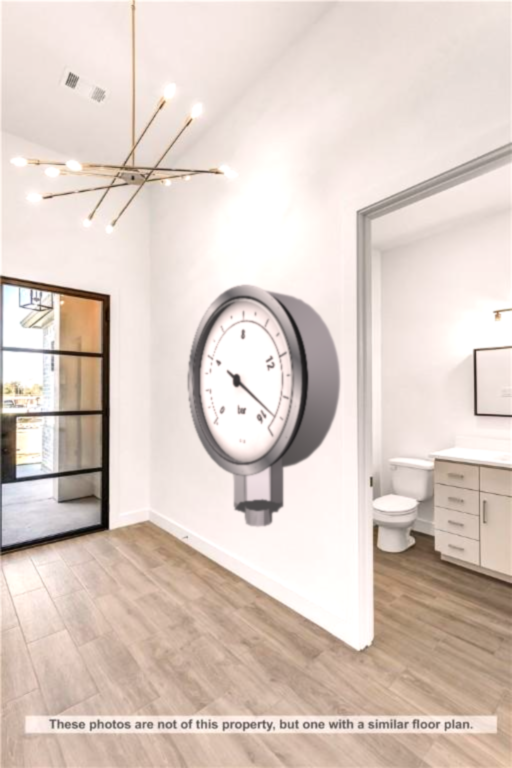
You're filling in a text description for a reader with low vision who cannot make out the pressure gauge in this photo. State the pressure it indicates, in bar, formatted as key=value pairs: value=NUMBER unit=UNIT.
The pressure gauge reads value=15 unit=bar
